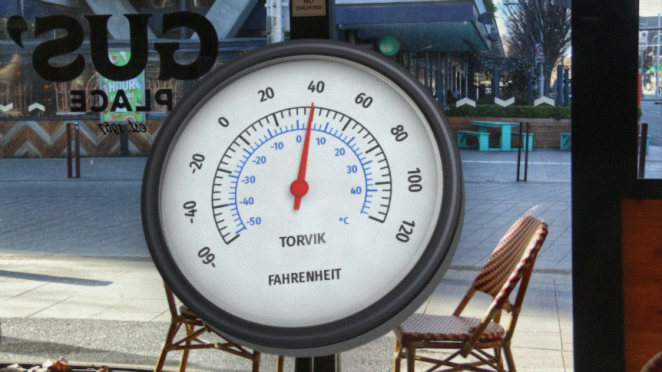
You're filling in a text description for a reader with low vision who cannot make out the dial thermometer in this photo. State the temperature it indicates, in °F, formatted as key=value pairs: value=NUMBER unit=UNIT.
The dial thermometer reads value=40 unit=°F
